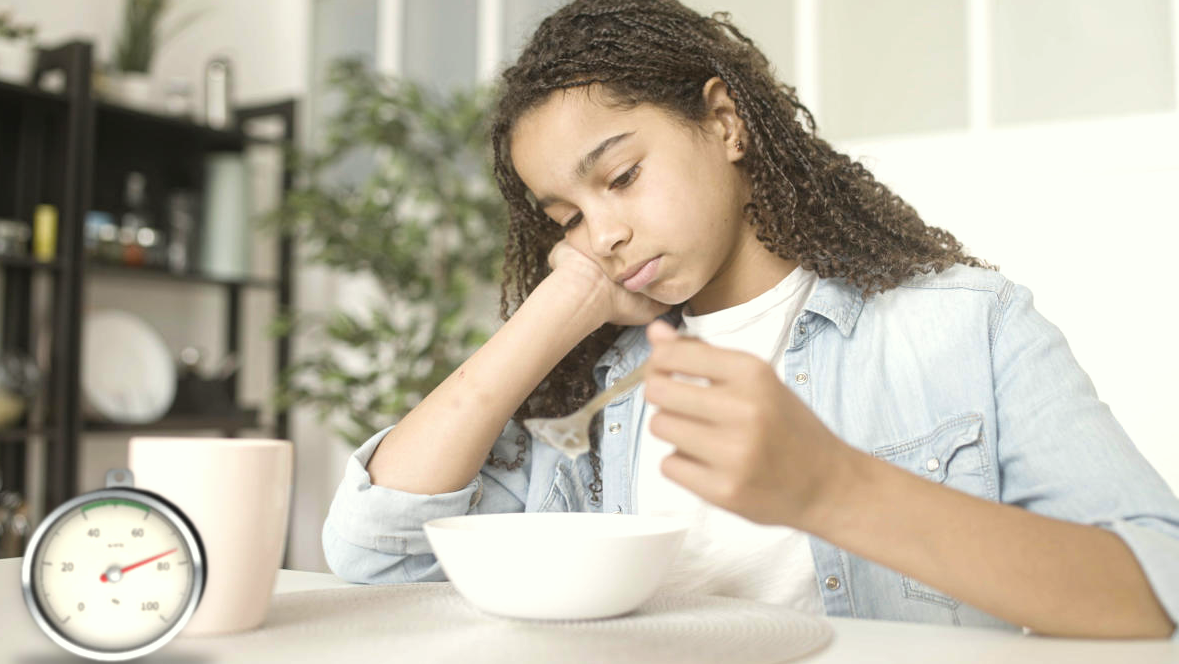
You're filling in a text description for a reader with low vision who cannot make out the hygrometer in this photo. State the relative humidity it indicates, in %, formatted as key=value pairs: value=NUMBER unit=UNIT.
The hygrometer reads value=75 unit=%
